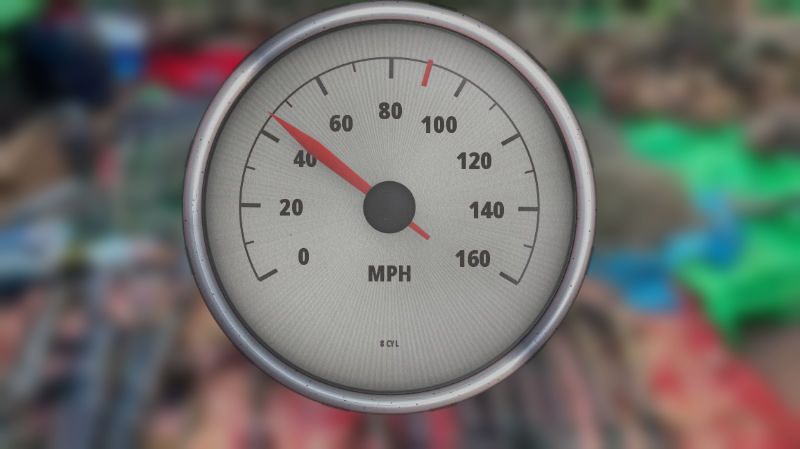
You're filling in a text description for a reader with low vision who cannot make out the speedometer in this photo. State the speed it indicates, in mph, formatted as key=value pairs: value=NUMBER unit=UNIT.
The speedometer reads value=45 unit=mph
